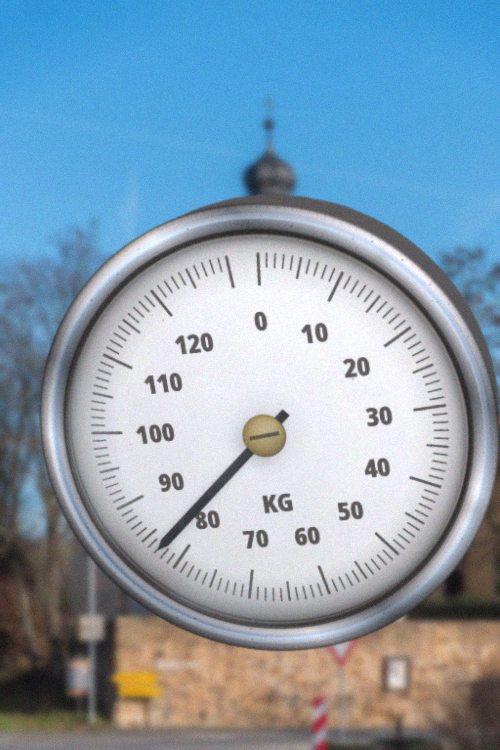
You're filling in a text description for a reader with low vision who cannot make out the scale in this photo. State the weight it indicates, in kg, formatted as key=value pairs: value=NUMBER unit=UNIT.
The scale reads value=83 unit=kg
